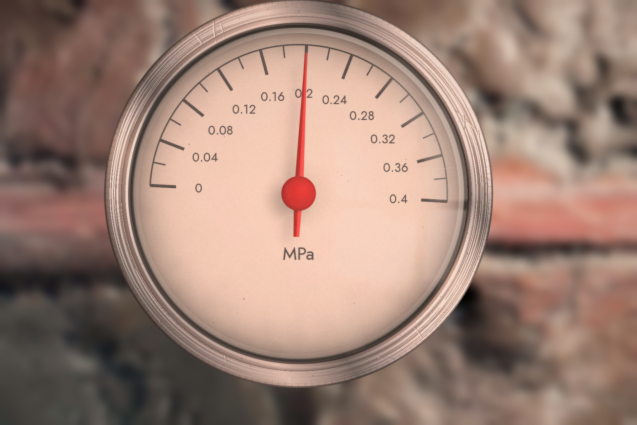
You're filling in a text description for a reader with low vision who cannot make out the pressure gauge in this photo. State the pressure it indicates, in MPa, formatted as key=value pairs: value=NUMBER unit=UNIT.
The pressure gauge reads value=0.2 unit=MPa
